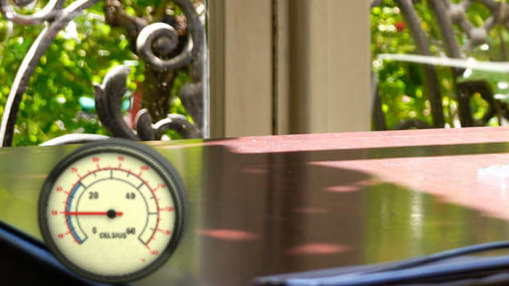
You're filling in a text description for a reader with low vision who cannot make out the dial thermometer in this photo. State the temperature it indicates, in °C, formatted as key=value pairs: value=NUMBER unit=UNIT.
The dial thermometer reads value=10 unit=°C
